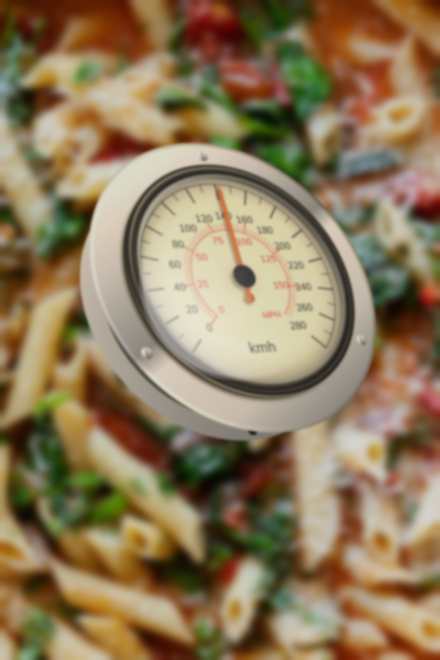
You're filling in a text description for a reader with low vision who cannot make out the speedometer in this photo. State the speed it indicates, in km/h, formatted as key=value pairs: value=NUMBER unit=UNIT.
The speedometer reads value=140 unit=km/h
